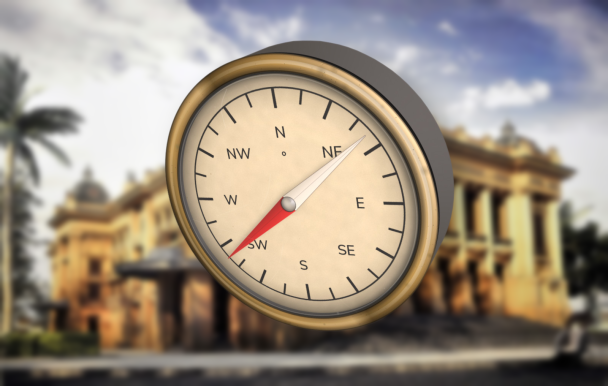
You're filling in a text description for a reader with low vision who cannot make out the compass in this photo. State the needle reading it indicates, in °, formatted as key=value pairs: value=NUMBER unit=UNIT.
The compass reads value=232.5 unit=°
